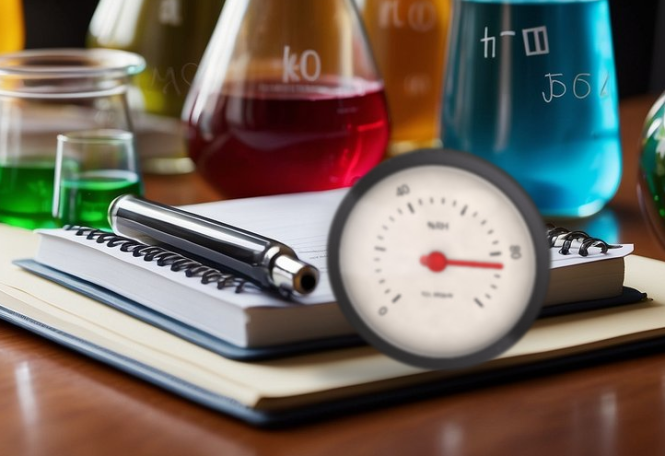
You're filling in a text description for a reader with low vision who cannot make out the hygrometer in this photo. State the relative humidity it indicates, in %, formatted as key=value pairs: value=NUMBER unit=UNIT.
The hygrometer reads value=84 unit=%
